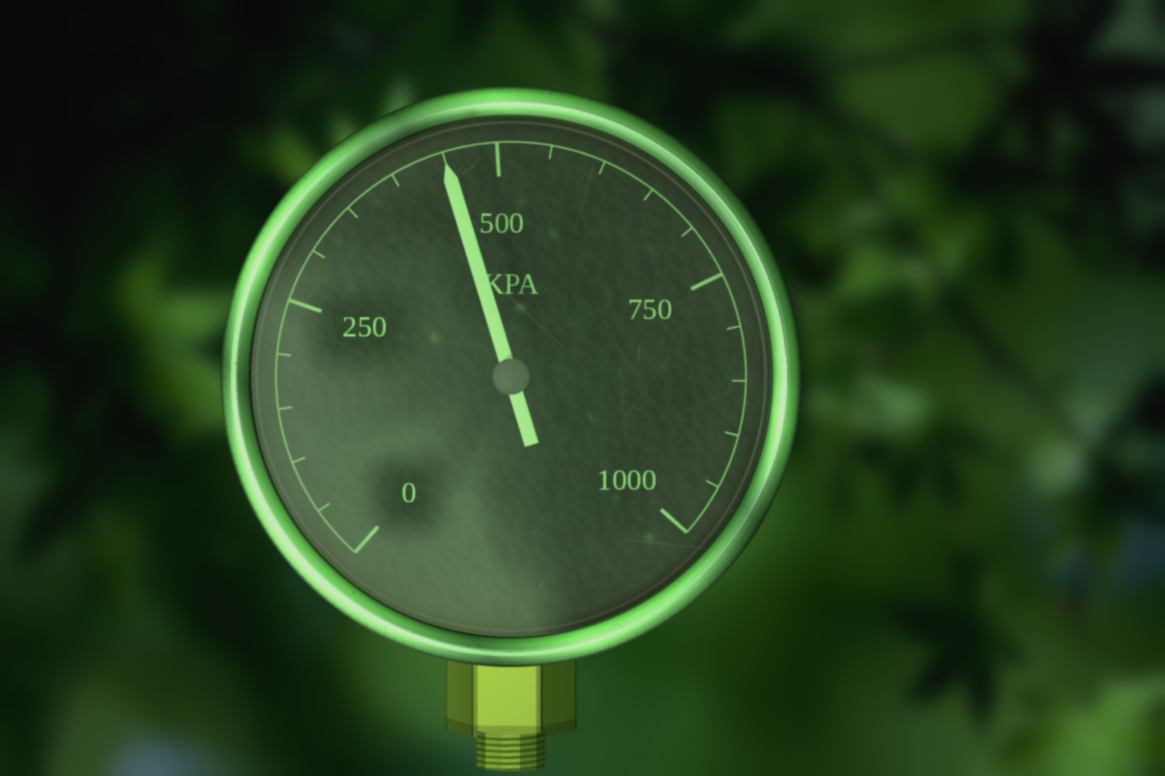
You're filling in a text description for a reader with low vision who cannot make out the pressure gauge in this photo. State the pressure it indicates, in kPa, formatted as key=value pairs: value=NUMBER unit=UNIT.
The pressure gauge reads value=450 unit=kPa
